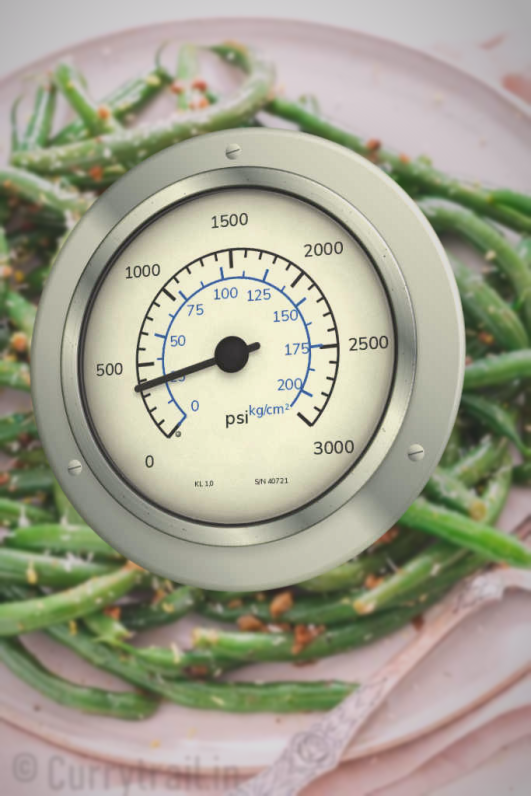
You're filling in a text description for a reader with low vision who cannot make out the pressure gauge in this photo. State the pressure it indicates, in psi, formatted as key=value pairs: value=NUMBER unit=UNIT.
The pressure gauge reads value=350 unit=psi
